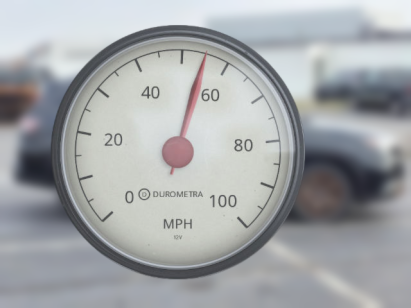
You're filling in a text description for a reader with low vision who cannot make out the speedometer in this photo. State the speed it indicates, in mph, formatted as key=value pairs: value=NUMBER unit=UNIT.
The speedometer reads value=55 unit=mph
